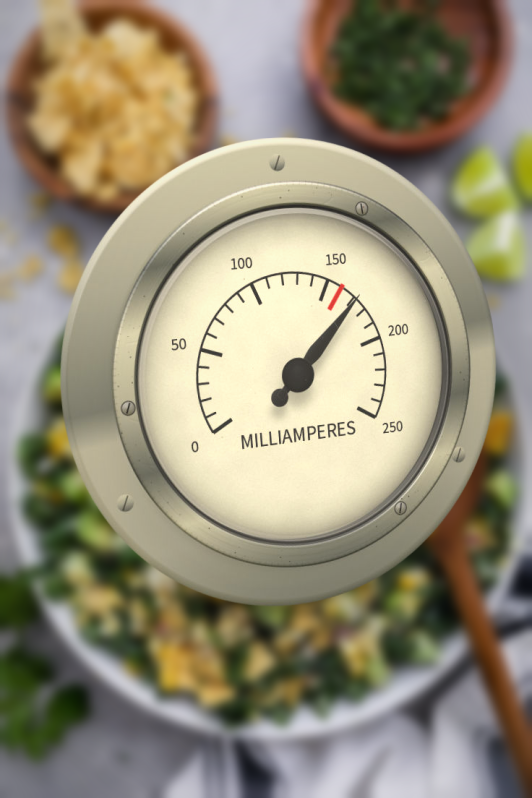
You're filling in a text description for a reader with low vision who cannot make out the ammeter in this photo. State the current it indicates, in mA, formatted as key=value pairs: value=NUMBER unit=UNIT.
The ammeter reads value=170 unit=mA
